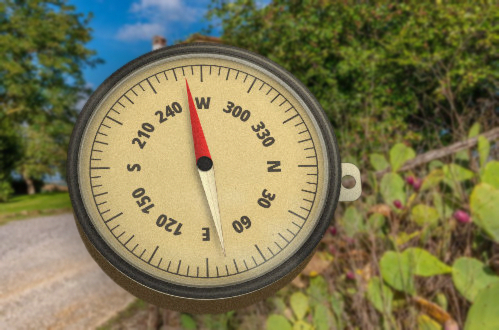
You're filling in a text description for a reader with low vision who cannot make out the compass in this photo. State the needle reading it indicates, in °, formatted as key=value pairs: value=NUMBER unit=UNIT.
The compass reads value=260 unit=°
